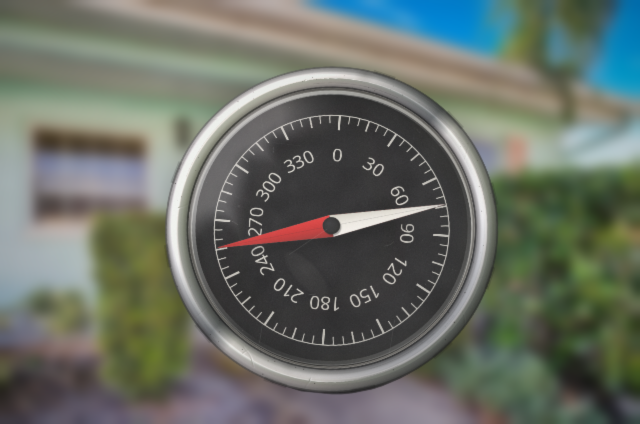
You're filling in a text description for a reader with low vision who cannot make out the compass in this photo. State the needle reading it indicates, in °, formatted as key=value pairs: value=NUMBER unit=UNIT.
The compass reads value=255 unit=°
